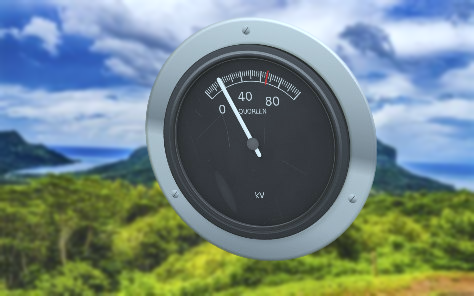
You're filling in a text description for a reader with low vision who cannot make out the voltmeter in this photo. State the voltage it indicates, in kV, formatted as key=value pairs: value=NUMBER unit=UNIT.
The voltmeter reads value=20 unit=kV
